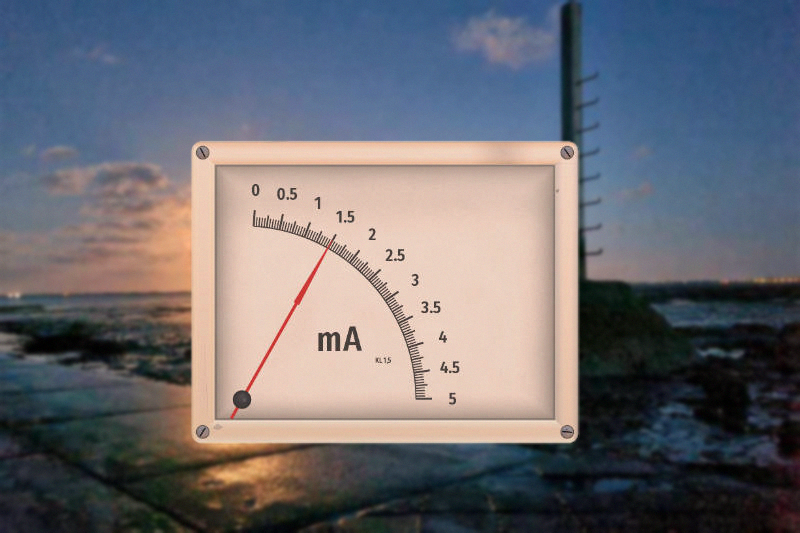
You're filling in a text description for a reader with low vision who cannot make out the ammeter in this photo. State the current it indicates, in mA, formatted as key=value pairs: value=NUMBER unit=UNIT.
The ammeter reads value=1.5 unit=mA
